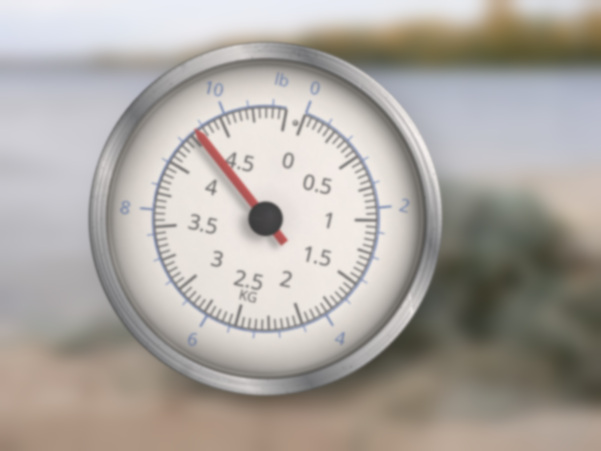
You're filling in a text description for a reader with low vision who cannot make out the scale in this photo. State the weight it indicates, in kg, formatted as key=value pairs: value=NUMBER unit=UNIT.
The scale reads value=4.3 unit=kg
